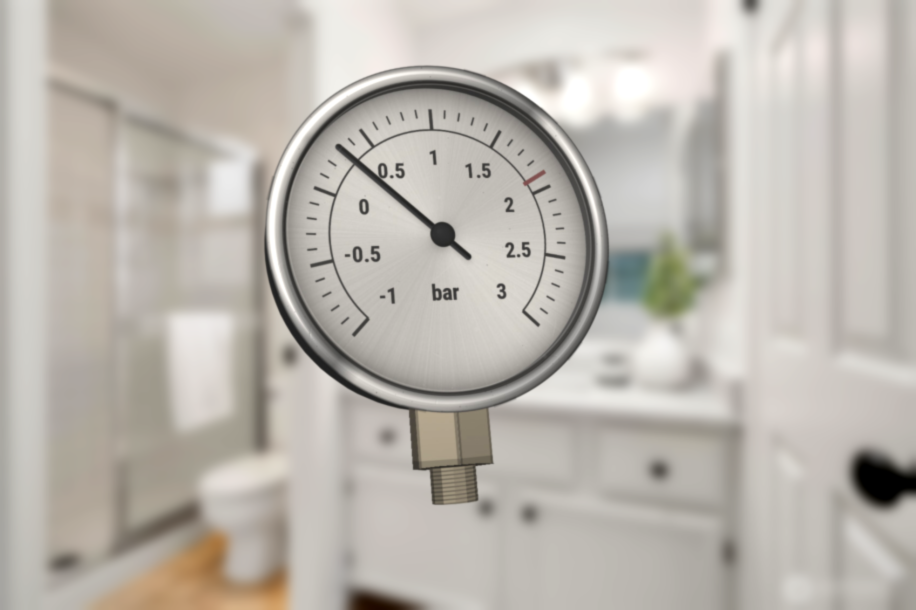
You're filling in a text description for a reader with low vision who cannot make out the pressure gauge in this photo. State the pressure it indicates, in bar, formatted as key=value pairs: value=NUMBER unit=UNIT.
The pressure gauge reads value=0.3 unit=bar
